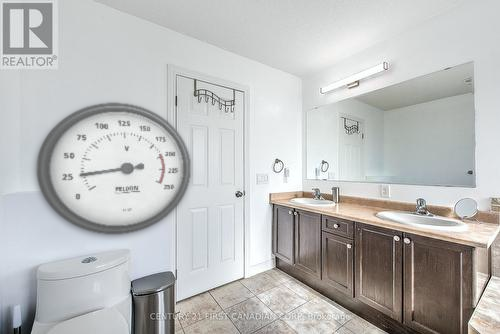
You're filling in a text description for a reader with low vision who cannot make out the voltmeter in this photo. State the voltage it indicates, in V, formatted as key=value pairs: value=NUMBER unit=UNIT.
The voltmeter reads value=25 unit=V
